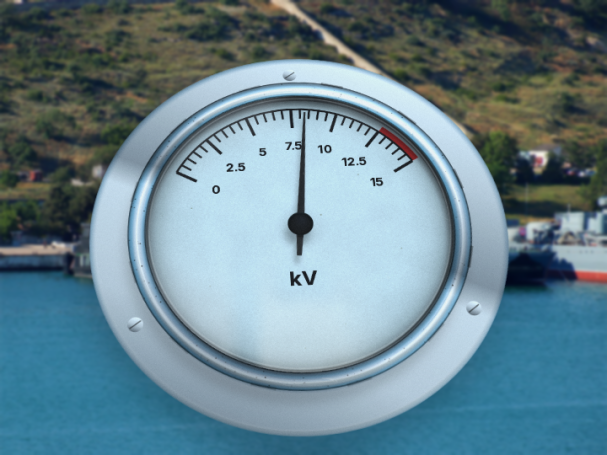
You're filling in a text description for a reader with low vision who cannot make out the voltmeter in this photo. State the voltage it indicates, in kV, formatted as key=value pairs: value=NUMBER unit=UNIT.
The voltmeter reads value=8.25 unit=kV
